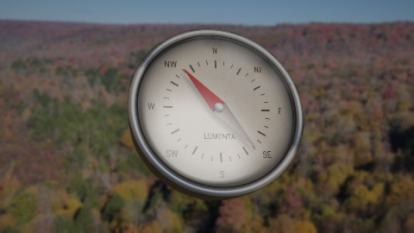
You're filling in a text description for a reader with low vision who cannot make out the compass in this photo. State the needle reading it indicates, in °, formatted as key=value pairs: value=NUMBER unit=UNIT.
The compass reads value=320 unit=°
